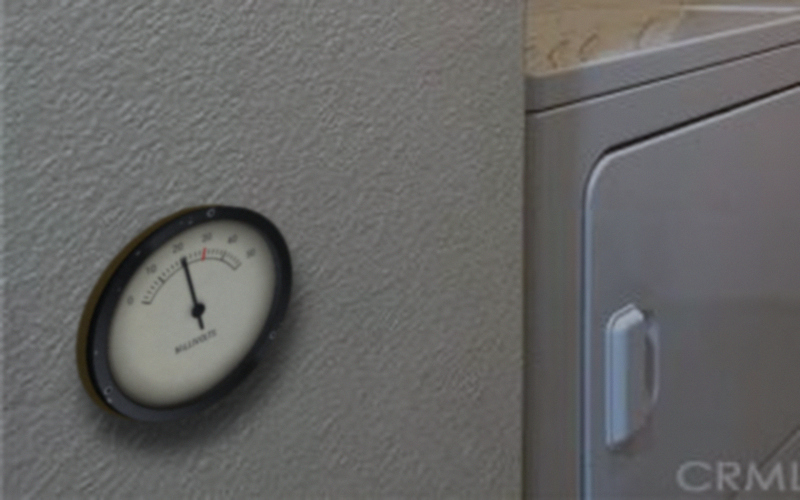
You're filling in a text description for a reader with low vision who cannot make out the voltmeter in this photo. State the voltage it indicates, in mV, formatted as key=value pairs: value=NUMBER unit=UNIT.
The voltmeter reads value=20 unit=mV
